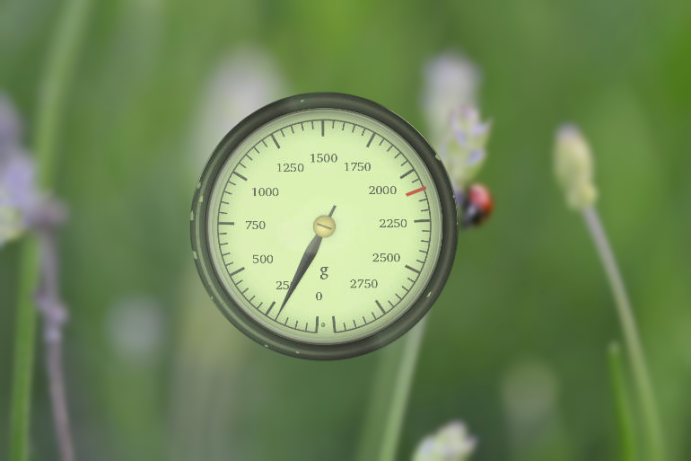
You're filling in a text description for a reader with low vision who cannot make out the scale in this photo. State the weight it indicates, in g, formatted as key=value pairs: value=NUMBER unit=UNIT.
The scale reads value=200 unit=g
